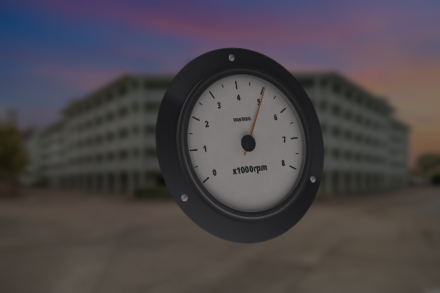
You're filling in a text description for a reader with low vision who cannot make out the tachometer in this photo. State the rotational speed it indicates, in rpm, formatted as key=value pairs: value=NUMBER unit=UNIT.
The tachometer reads value=5000 unit=rpm
